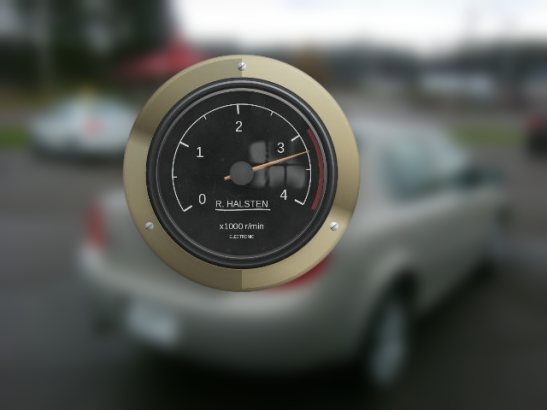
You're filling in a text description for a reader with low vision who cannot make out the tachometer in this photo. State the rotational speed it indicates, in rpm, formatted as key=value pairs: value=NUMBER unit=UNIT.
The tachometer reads value=3250 unit=rpm
